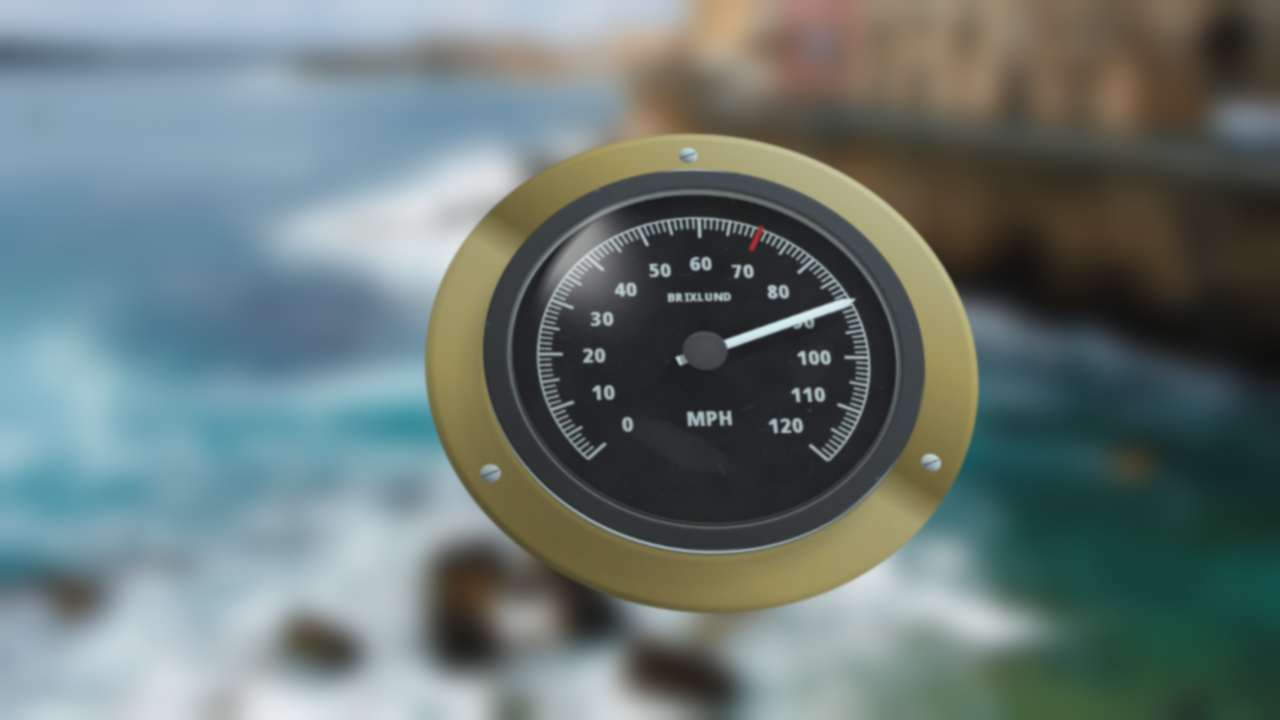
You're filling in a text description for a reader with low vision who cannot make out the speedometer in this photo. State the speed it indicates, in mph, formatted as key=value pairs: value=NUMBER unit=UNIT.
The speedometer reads value=90 unit=mph
